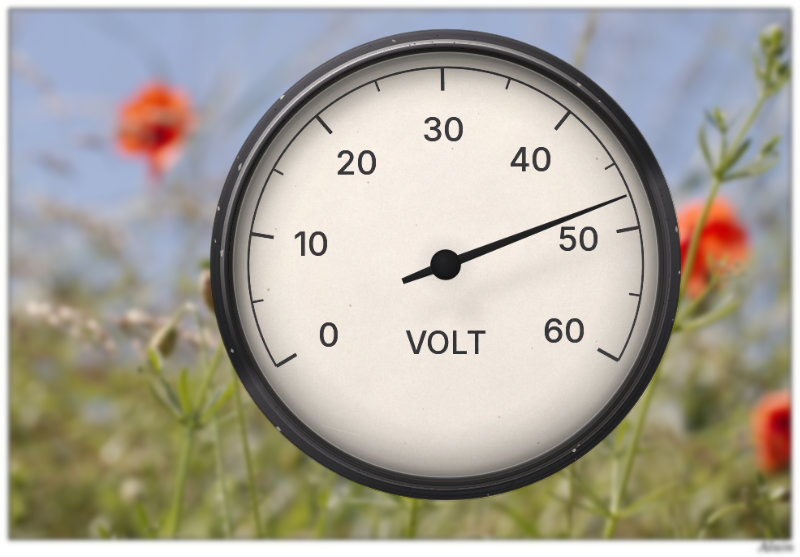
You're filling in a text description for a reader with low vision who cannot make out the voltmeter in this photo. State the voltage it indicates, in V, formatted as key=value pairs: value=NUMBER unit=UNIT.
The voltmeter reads value=47.5 unit=V
